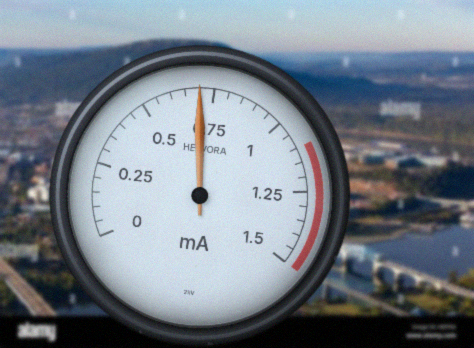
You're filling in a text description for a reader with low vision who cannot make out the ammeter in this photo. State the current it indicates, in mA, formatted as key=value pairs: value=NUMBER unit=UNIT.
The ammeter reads value=0.7 unit=mA
